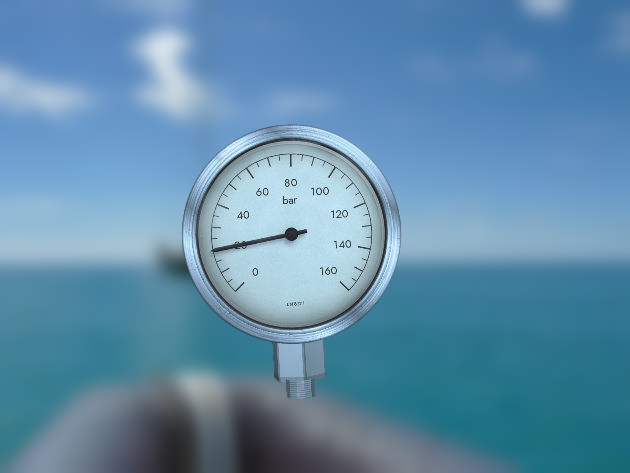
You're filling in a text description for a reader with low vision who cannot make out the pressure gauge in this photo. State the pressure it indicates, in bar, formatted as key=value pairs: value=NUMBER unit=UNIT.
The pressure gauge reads value=20 unit=bar
